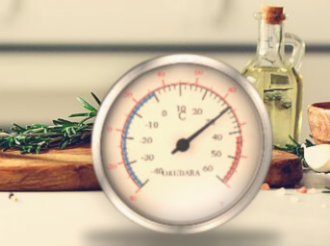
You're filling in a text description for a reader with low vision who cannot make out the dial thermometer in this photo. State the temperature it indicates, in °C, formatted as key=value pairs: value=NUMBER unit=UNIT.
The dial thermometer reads value=30 unit=°C
